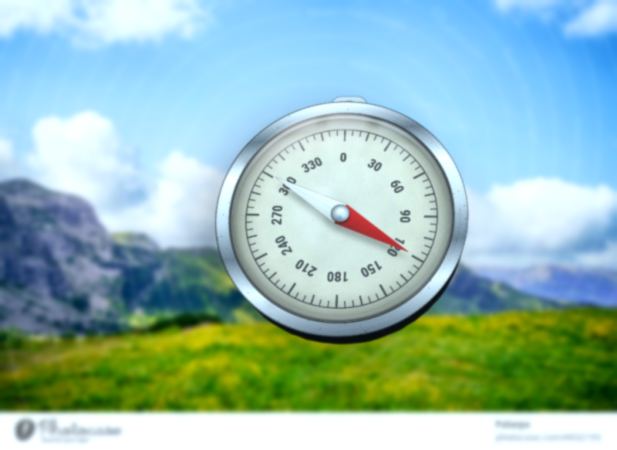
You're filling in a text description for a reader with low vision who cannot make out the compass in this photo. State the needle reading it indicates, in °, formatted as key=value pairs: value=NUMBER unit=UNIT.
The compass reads value=120 unit=°
